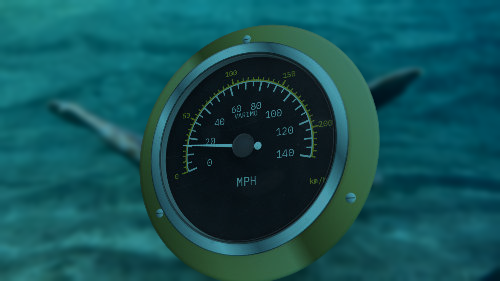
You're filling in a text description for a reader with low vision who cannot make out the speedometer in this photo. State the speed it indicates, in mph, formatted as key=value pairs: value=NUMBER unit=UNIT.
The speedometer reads value=15 unit=mph
